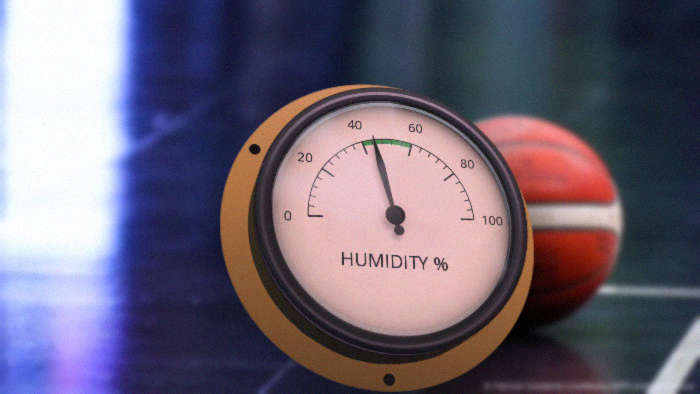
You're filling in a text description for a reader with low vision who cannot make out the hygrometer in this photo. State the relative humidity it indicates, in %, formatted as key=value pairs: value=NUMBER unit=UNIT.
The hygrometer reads value=44 unit=%
